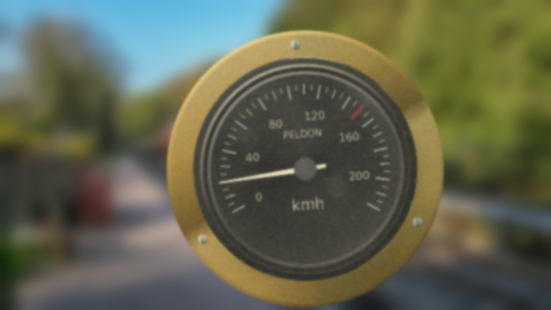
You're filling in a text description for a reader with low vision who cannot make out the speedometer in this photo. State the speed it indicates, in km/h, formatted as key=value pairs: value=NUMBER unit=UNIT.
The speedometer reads value=20 unit=km/h
